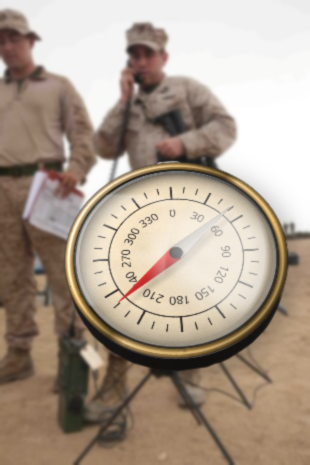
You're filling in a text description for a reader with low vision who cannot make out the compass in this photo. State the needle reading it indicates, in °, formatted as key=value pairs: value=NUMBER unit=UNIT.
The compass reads value=230 unit=°
